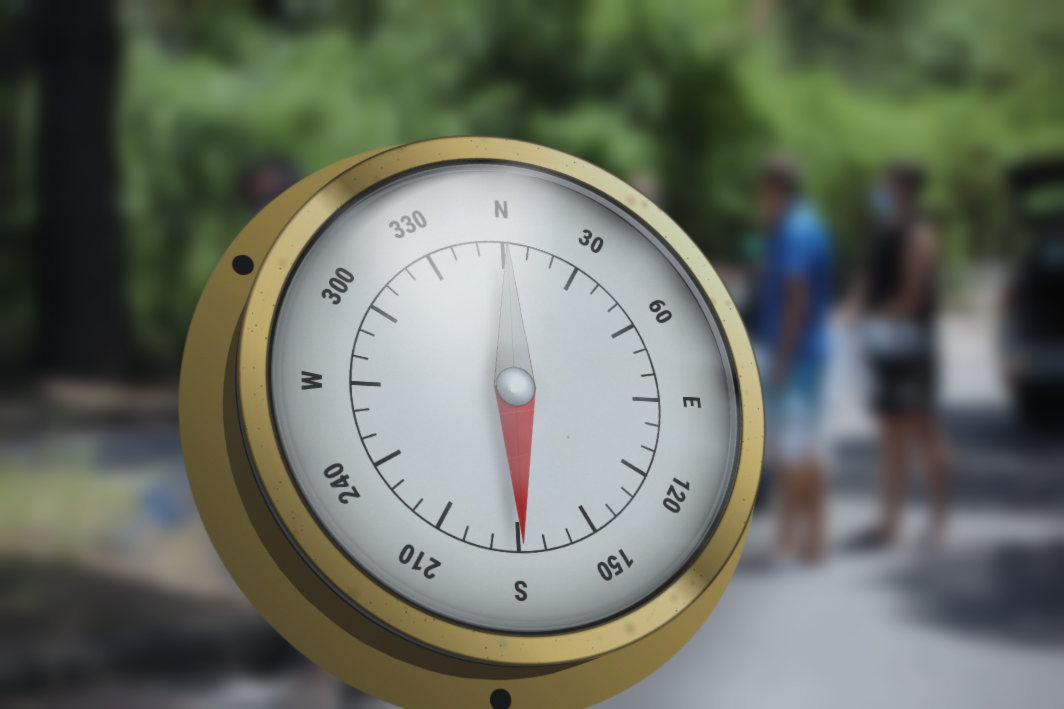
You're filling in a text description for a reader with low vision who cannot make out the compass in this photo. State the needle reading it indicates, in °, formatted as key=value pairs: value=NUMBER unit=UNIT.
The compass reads value=180 unit=°
